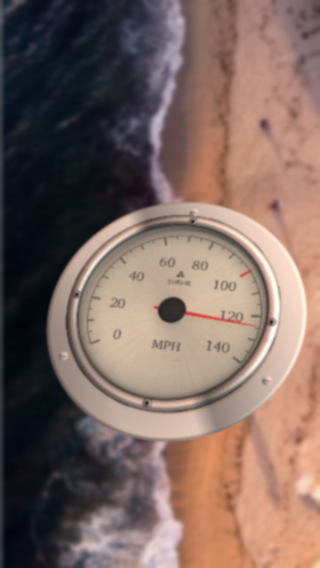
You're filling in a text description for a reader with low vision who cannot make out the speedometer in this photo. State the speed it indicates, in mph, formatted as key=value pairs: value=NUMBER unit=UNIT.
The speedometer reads value=125 unit=mph
